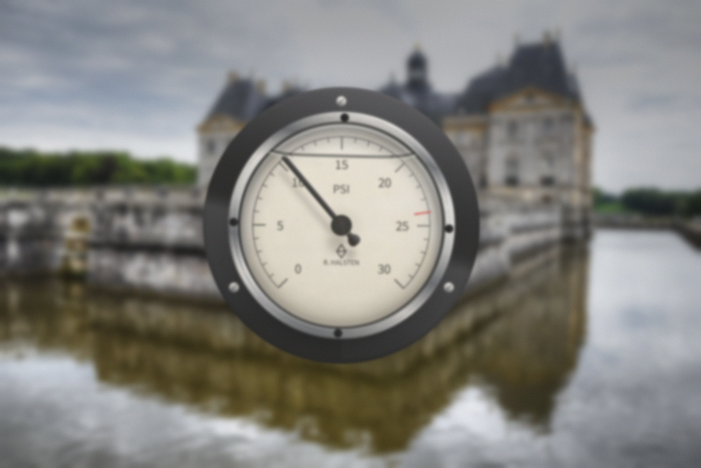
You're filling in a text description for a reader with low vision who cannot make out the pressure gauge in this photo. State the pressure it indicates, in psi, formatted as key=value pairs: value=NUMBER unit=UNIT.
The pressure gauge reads value=10.5 unit=psi
